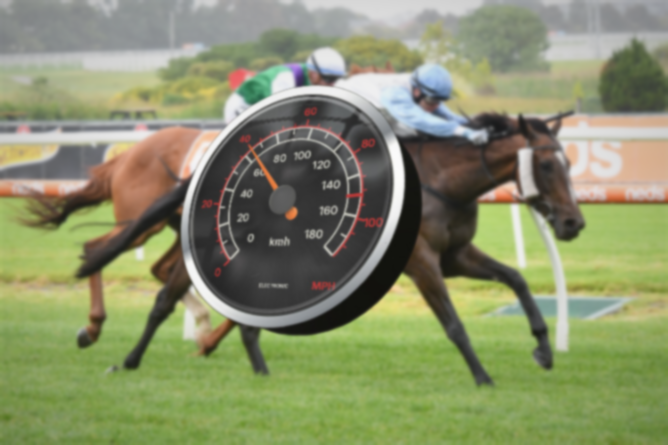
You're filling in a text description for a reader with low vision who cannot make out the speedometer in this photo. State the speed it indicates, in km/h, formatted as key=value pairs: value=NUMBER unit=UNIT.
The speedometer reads value=65 unit=km/h
